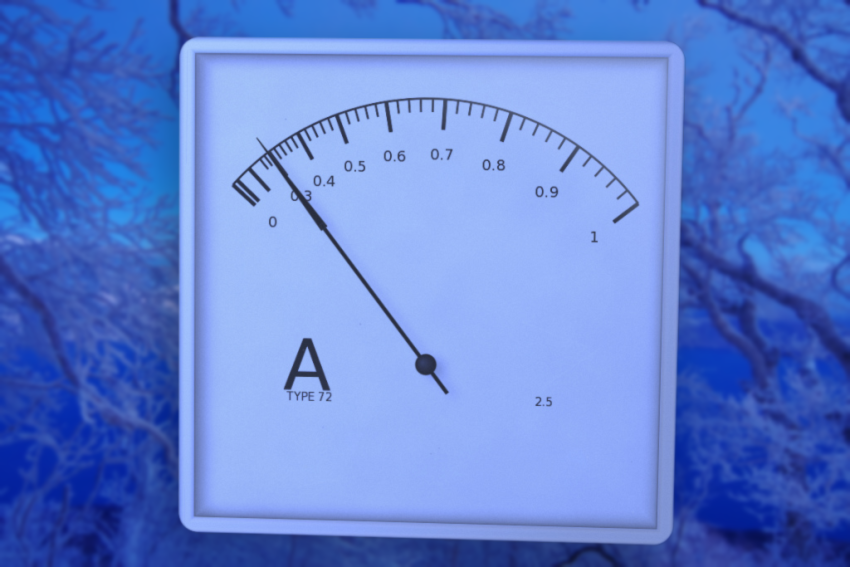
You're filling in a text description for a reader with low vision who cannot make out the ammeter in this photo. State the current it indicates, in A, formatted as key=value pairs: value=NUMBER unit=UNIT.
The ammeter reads value=0.3 unit=A
